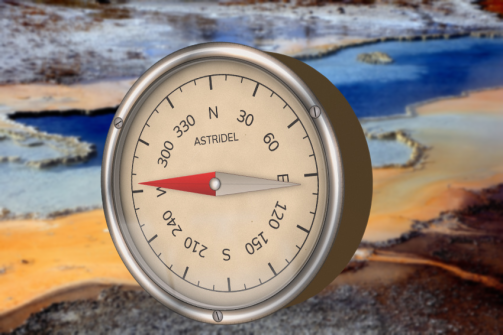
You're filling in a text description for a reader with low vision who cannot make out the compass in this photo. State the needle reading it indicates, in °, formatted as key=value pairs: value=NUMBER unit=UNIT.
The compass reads value=275 unit=°
